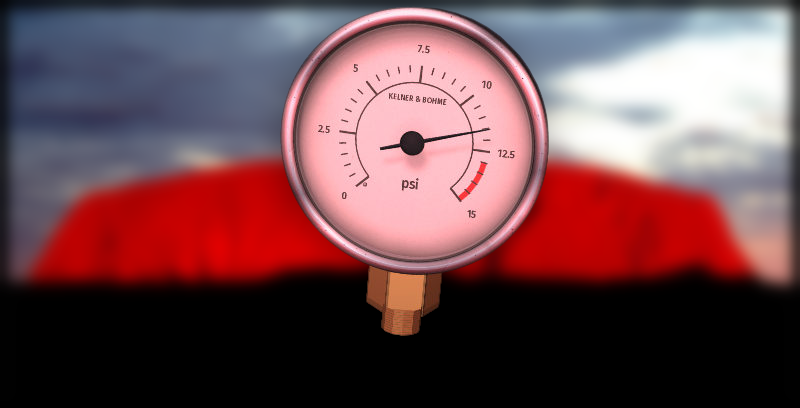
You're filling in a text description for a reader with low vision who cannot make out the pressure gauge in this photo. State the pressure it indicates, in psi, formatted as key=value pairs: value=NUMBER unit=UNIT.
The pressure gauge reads value=11.5 unit=psi
